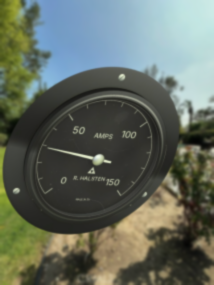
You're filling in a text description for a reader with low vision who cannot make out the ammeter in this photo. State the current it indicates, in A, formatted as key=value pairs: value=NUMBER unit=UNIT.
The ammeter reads value=30 unit=A
